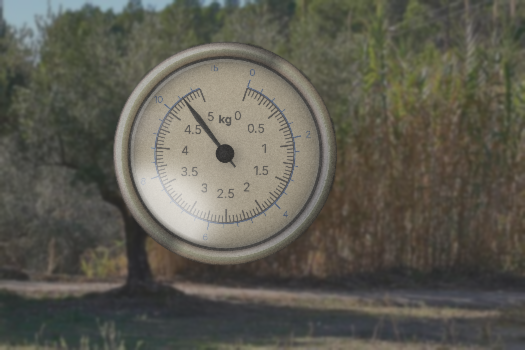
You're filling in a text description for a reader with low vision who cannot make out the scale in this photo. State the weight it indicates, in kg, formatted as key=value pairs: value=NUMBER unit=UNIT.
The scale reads value=4.75 unit=kg
